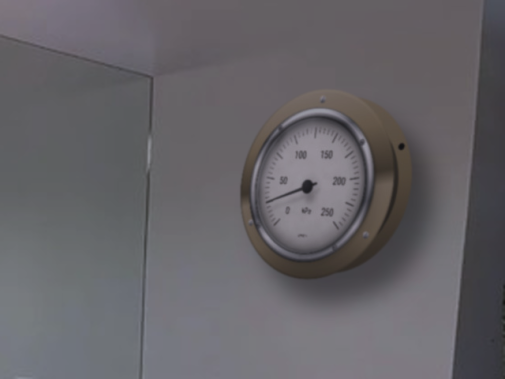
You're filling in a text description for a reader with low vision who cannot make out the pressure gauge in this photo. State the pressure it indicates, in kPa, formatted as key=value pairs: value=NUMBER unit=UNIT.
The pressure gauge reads value=25 unit=kPa
